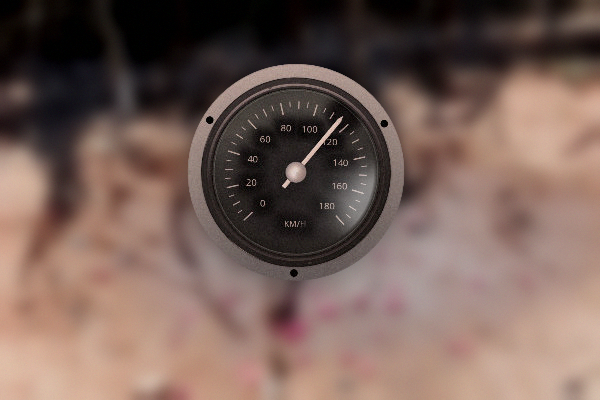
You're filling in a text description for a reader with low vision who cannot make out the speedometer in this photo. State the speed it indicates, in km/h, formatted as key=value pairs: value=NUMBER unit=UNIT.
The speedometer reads value=115 unit=km/h
